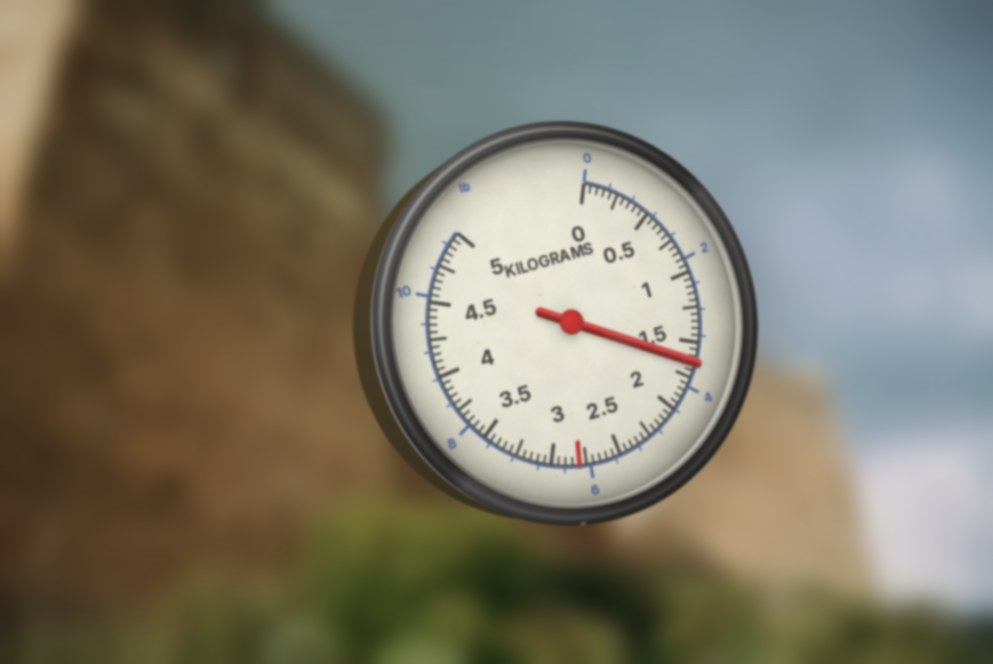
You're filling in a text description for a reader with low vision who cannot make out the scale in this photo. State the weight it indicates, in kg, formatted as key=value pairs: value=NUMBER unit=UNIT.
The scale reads value=1.65 unit=kg
